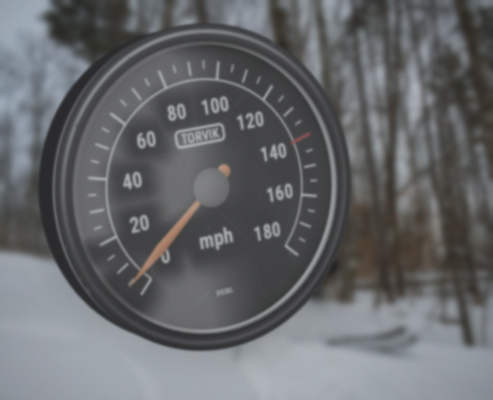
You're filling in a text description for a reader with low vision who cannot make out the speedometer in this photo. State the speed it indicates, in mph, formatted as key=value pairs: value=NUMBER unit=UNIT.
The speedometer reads value=5 unit=mph
